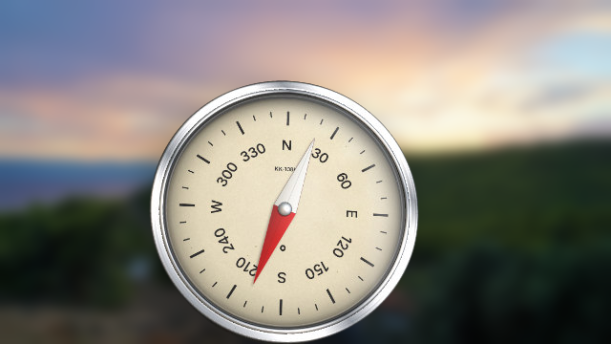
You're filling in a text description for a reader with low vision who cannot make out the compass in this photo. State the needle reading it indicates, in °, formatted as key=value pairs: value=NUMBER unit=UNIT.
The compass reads value=200 unit=°
